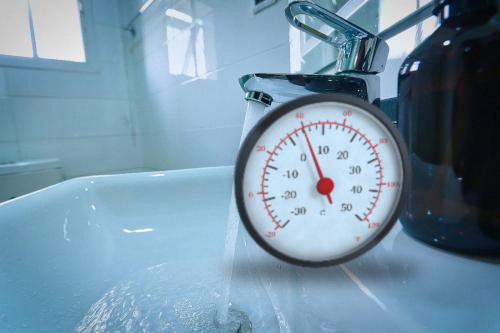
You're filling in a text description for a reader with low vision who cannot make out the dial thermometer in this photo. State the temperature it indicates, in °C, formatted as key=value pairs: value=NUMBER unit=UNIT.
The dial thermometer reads value=4 unit=°C
